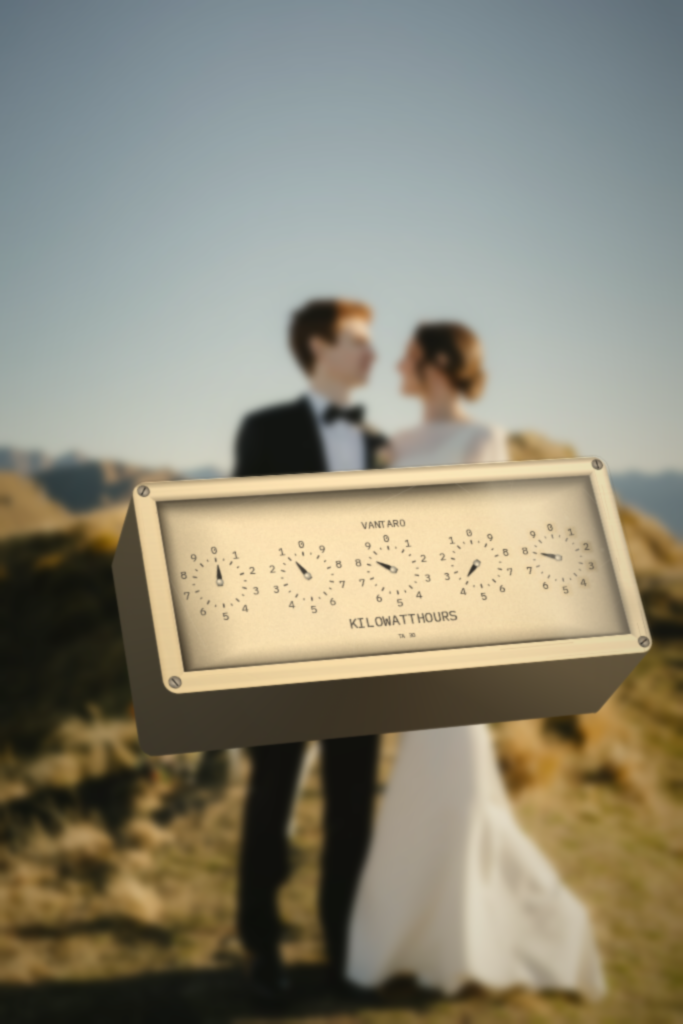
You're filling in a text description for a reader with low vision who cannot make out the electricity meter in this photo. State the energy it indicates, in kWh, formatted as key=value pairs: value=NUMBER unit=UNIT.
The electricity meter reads value=838 unit=kWh
